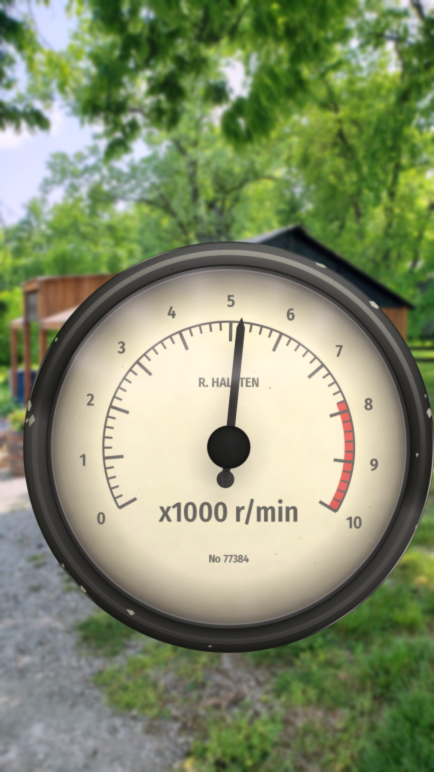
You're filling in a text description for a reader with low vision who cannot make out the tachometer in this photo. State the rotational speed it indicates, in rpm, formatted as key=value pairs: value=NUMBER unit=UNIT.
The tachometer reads value=5200 unit=rpm
